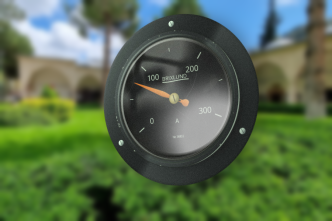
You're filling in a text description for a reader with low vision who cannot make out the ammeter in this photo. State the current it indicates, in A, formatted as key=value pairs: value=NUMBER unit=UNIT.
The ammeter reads value=75 unit=A
